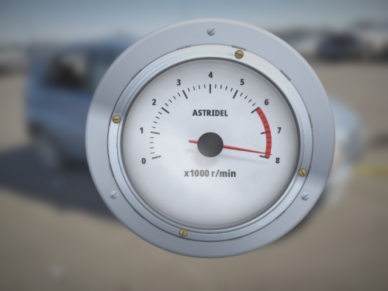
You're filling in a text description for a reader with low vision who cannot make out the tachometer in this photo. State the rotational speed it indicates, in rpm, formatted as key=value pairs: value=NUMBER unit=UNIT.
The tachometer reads value=7800 unit=rpm
